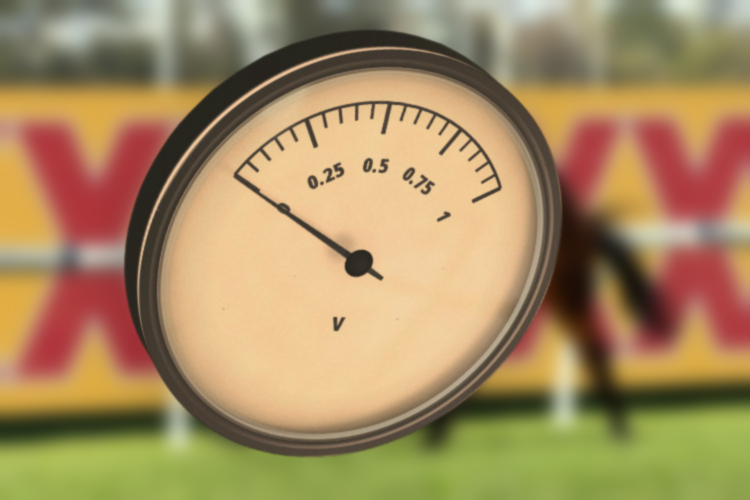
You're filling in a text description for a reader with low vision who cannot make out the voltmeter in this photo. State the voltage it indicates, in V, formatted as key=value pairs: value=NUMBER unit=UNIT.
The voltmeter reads value=0 unit=V
